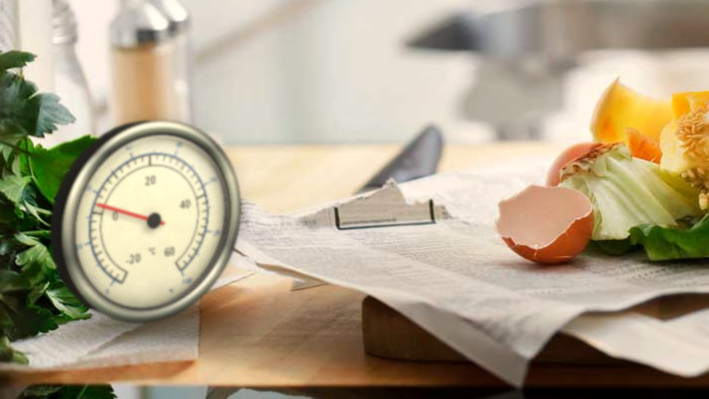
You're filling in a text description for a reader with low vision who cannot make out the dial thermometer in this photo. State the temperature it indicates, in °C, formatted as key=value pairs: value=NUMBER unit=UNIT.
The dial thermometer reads value=2 unit=°C
